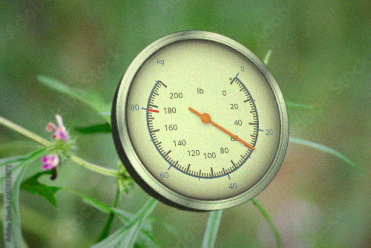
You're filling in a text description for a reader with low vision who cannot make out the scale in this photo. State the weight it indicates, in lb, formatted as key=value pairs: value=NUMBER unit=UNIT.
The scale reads value=60 unit=lb
